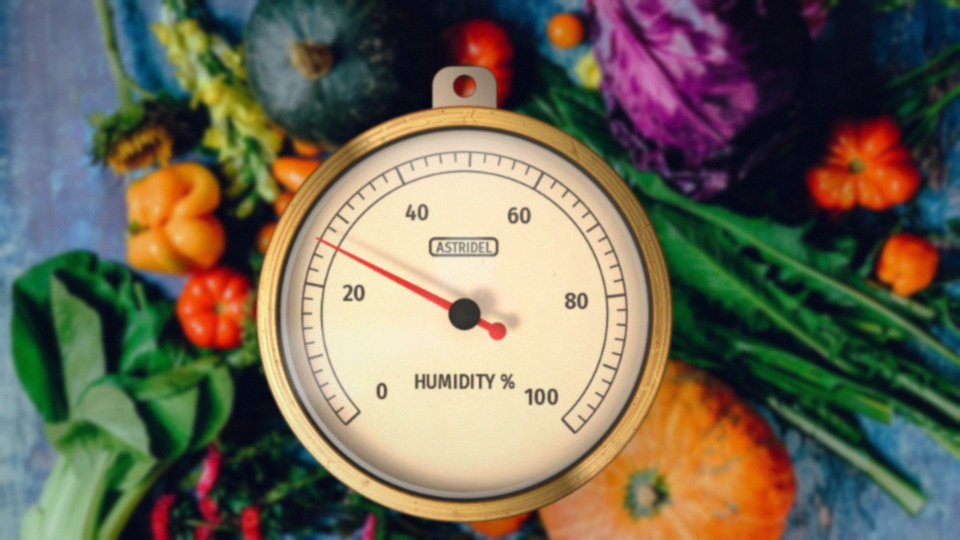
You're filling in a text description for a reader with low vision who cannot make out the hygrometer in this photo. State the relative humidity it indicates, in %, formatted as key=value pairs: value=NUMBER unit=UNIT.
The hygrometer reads value=26 unit=%
